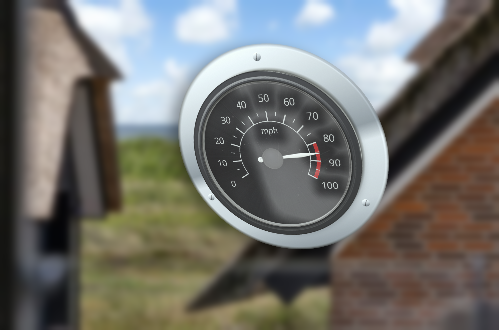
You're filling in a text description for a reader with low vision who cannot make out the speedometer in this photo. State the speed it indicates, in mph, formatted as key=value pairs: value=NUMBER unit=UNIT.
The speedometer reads value=85 unit=mph
